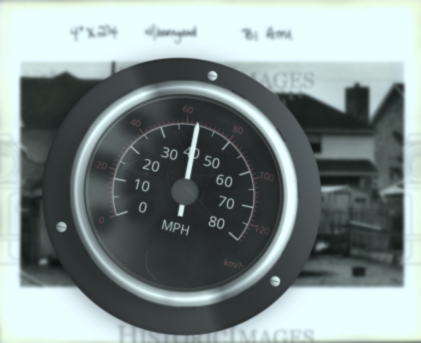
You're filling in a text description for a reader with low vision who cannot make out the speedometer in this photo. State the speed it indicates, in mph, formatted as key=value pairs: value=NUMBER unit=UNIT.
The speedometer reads value=40 unit=mph
